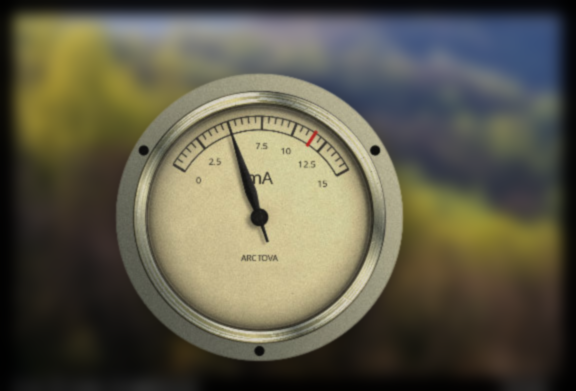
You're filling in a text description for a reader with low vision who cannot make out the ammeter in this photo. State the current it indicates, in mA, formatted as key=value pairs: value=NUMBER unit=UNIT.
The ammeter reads value=5 unit=mA
